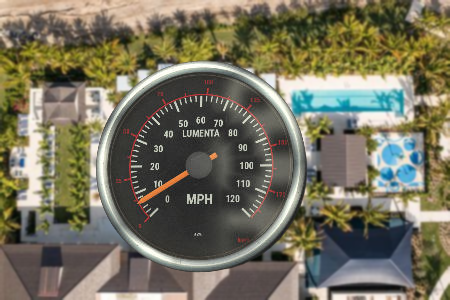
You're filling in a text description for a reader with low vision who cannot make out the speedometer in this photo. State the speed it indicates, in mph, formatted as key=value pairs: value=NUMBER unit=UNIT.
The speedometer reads value=6 unit=mph
